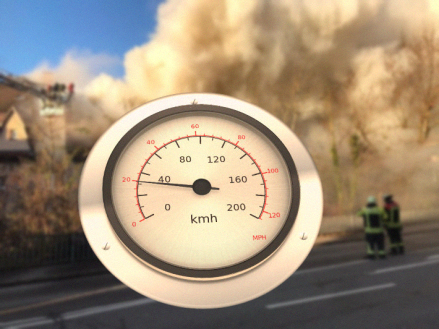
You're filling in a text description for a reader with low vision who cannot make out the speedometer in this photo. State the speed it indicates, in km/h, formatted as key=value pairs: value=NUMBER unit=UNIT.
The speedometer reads value=30 unit=km/h
